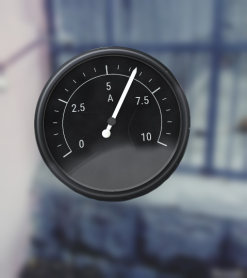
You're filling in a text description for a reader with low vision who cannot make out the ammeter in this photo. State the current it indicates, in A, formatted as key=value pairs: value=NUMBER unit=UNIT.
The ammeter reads value=6.25 unit=A
